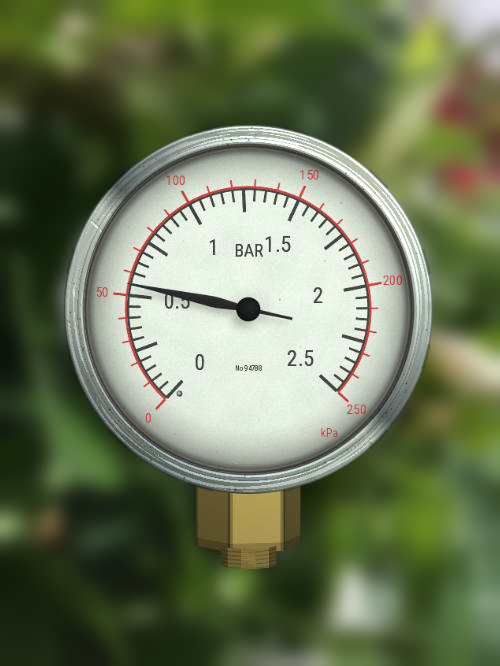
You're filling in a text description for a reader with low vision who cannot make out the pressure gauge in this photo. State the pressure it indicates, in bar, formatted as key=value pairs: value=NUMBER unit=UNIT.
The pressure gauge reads value=0.55 unit=bar
